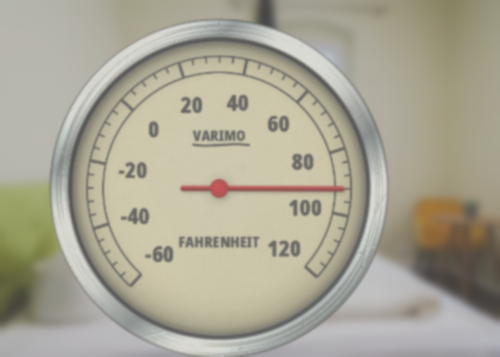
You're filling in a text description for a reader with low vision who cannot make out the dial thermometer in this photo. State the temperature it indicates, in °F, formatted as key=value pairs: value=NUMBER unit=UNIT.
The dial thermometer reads value=92 unit=°F
